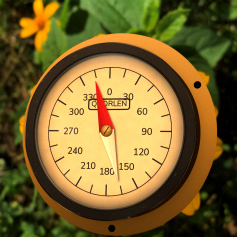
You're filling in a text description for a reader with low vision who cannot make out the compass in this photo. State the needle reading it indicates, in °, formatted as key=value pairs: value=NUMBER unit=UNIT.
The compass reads value=345 unit=°
